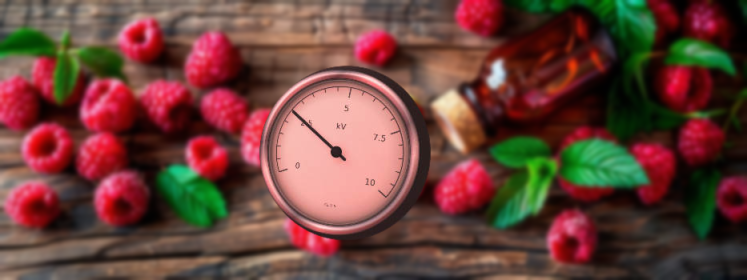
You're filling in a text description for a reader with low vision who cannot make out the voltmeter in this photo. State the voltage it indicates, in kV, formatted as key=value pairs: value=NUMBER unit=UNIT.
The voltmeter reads value=2.5 unit=kV
